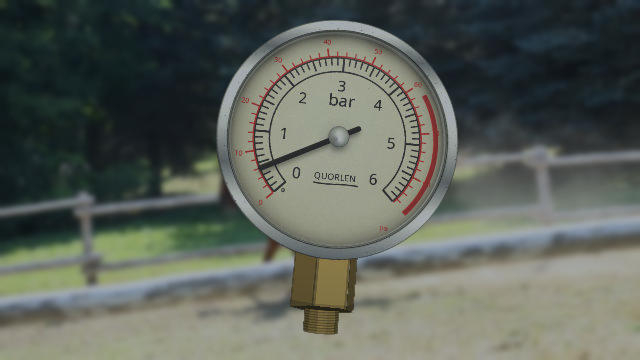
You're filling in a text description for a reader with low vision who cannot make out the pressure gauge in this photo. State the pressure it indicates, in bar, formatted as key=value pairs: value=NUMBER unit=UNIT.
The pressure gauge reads value=0.4 unit=bar
